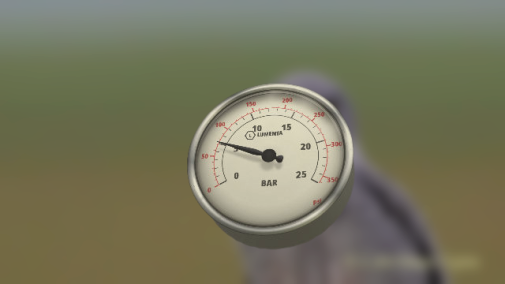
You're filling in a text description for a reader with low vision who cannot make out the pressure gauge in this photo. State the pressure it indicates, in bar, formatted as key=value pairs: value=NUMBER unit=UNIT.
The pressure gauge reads value=5 unit=bar
